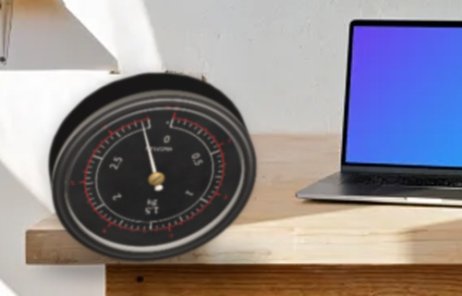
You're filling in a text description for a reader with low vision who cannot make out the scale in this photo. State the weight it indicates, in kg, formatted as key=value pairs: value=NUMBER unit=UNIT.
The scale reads value=2.95 unit=kg
